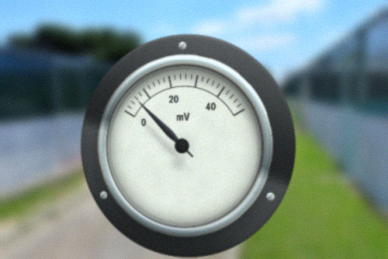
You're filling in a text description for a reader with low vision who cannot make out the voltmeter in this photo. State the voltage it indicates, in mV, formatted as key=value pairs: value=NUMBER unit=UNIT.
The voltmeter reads value=6 unit=mV
